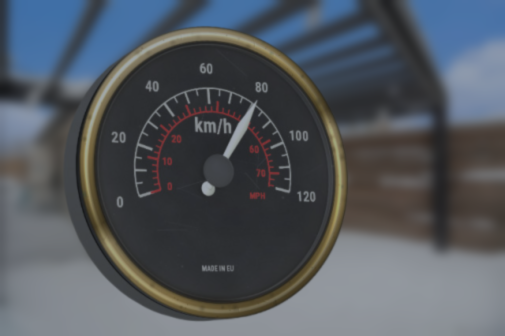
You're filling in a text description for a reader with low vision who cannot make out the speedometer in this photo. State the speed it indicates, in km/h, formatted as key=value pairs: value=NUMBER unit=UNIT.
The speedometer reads value=80 unit=km/h
